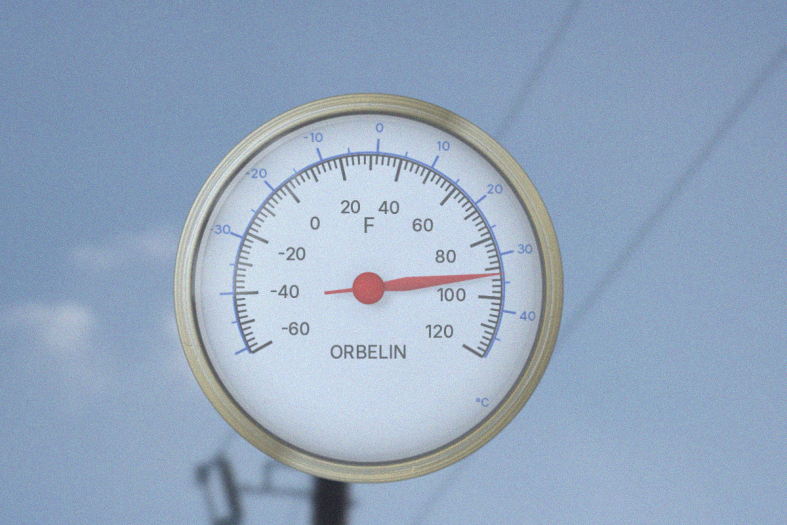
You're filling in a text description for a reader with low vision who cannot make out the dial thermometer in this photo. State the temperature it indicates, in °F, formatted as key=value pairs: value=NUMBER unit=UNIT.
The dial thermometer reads value=92 unit=°F
